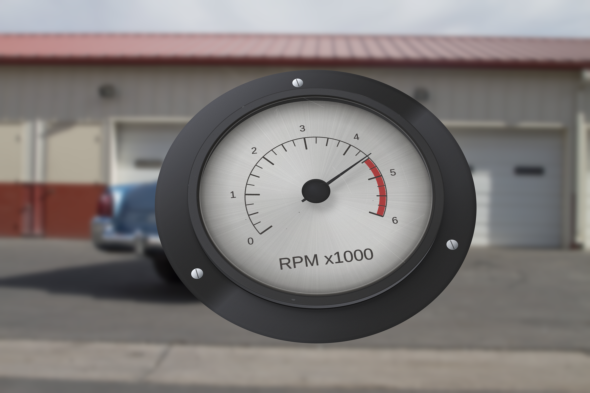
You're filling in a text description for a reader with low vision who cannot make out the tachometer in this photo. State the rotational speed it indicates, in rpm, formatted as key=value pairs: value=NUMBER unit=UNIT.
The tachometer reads value=4500 unit=rpm
